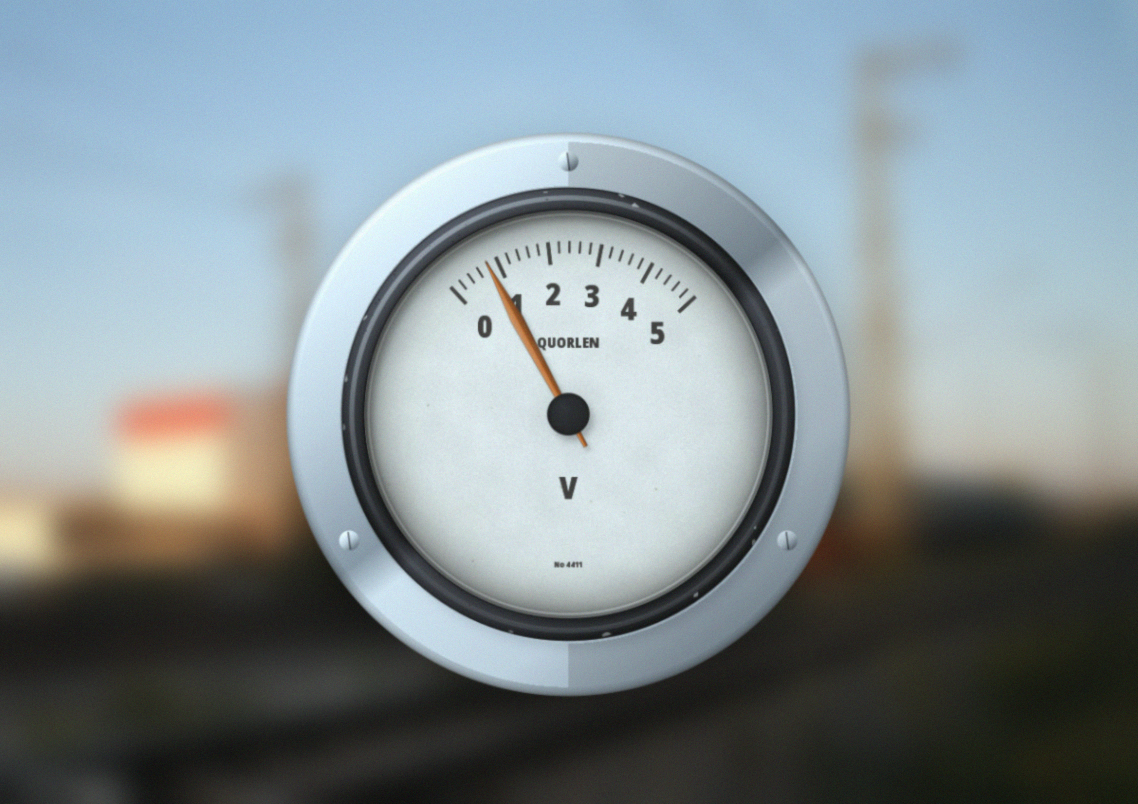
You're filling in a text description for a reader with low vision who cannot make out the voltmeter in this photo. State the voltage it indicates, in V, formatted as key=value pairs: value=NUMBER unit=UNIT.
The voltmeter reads value=0.8 unit=V
